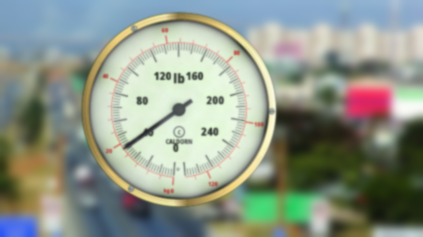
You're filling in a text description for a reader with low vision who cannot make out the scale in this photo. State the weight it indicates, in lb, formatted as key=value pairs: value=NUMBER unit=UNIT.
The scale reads value=40 unit=lb
